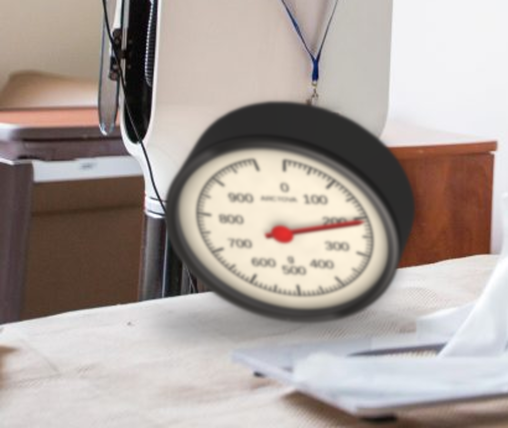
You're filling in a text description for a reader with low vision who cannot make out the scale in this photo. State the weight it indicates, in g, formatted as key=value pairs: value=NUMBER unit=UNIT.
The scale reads value=200 unit=g
